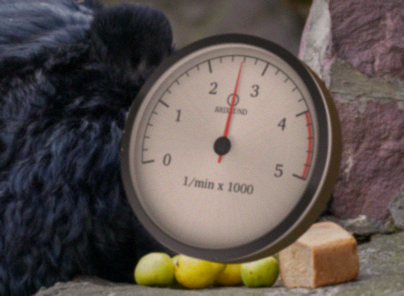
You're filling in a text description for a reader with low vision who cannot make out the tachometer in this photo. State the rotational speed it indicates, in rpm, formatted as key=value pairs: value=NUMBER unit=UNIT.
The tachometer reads value=2600 unit=rpm
